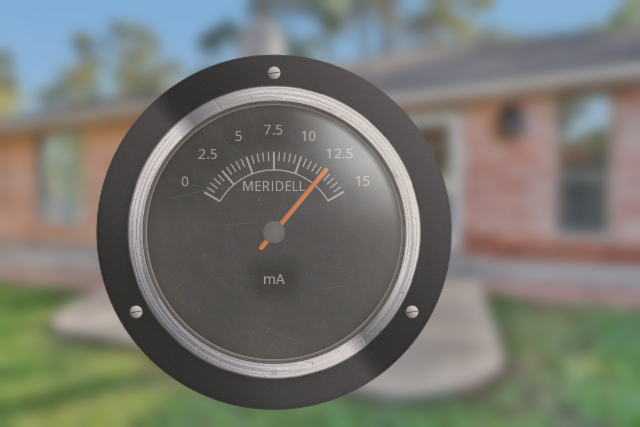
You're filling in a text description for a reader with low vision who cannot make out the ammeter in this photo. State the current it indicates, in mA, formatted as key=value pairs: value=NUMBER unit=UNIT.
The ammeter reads value=12.5 unit=mA
